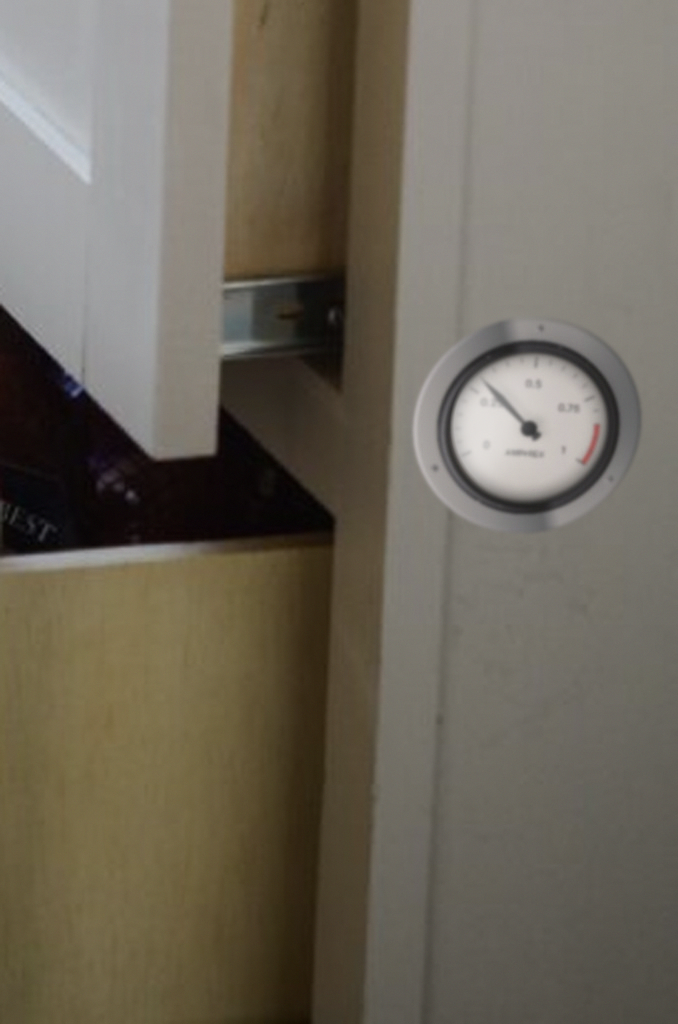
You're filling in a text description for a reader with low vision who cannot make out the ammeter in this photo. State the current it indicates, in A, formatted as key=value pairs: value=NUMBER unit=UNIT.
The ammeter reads value=0.3 unit=A
